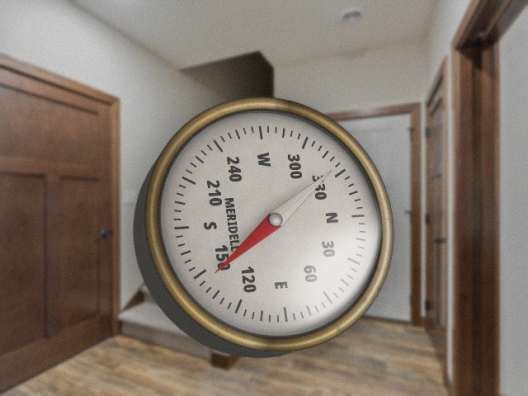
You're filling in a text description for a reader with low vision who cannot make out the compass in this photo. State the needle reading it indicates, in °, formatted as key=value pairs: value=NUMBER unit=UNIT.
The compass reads value=145 unit=°
